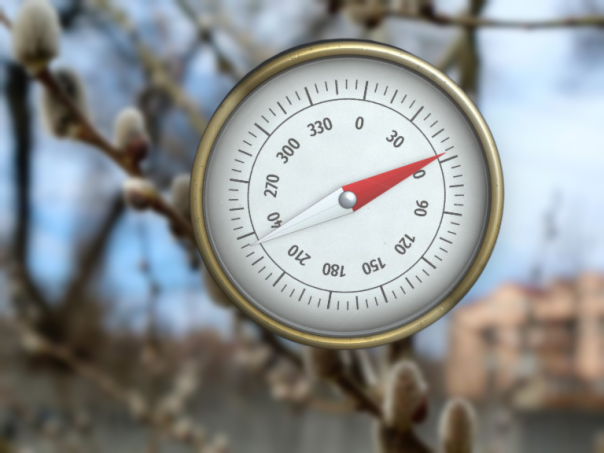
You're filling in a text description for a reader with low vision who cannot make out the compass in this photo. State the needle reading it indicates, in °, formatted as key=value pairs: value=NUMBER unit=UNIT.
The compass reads value=55 unit=°
